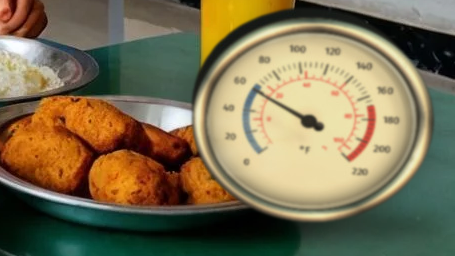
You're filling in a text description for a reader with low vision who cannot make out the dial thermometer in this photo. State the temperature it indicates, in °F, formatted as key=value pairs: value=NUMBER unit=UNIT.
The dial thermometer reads value=60 unit=°F
